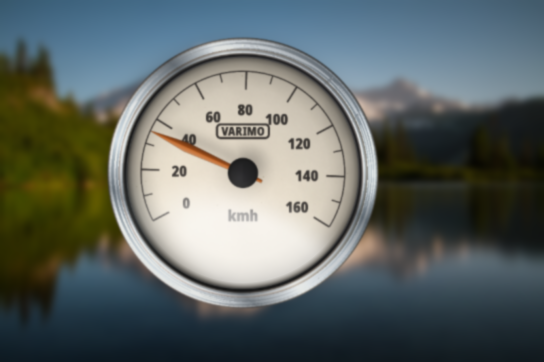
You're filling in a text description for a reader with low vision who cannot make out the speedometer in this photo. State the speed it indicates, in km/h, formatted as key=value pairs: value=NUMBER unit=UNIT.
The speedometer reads value=35 unit=km/h
